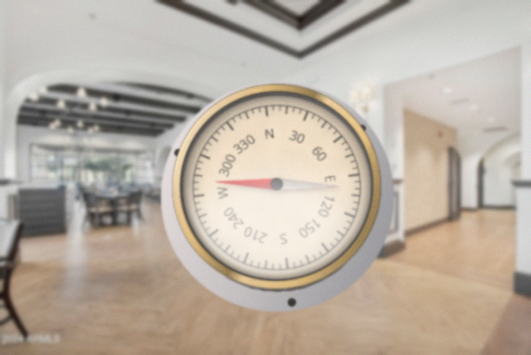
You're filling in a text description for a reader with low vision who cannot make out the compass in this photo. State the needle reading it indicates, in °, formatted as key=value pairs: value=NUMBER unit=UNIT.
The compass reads value=280 unit=°
